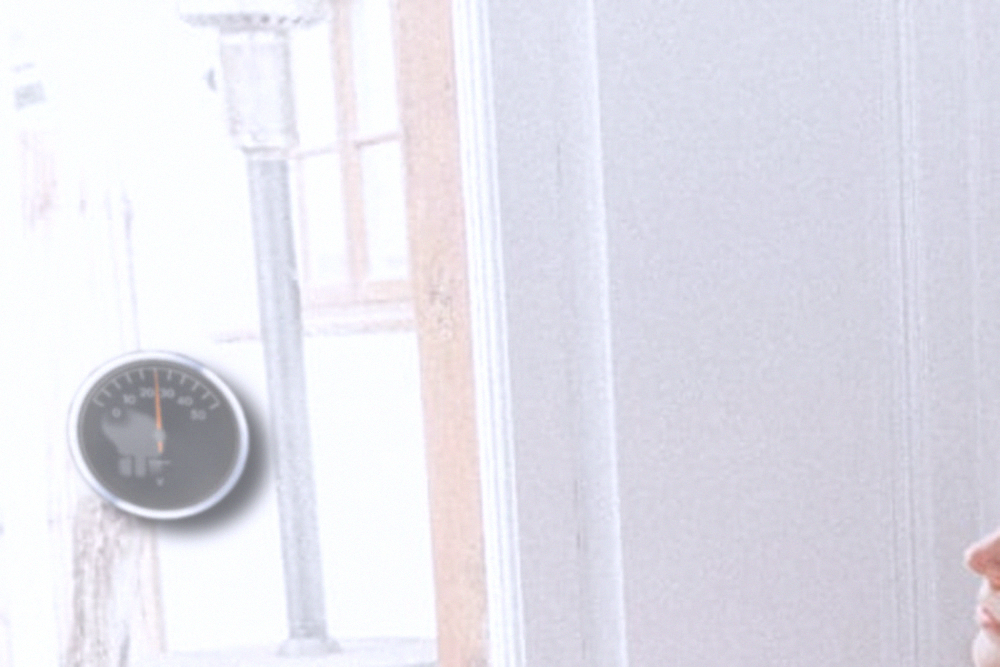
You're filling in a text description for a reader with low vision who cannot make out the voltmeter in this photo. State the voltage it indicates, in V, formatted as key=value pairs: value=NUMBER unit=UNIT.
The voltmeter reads value=25 unit=V
